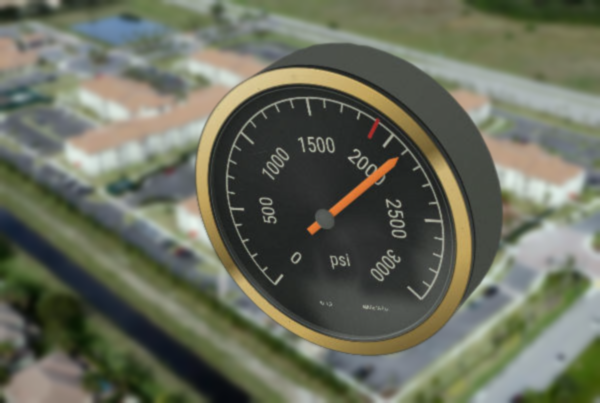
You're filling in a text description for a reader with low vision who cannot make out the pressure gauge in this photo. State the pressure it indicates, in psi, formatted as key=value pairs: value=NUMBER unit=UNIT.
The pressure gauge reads value=2100 unit=psi
